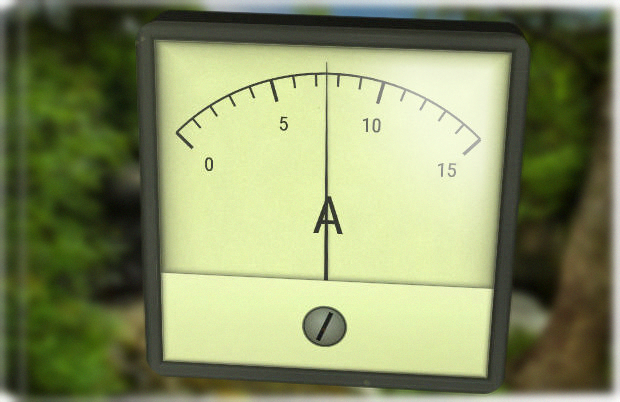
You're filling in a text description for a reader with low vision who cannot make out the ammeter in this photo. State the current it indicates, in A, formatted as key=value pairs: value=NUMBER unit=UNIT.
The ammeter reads value=7.5 unit=A
